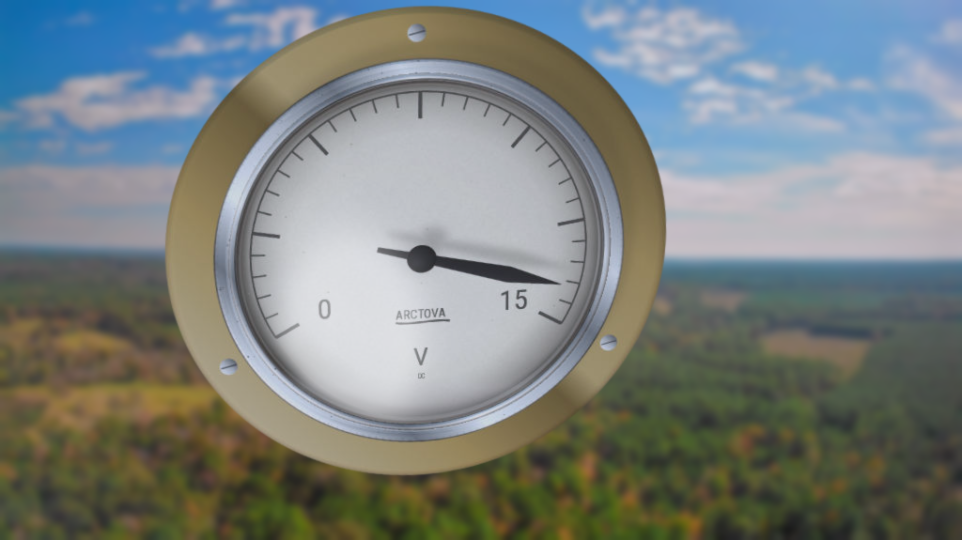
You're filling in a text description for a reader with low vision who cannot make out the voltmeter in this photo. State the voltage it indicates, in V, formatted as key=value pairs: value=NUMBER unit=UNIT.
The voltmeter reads value=14 unit=V
